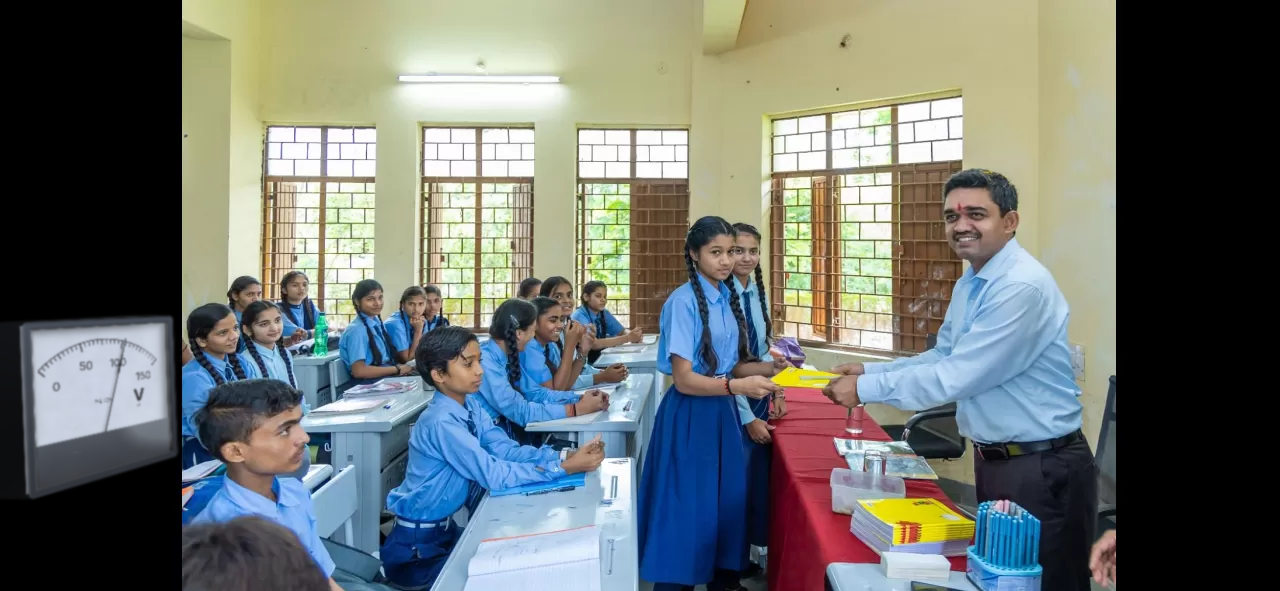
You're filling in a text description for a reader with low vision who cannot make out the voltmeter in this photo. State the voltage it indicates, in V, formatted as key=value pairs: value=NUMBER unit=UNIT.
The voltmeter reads value=100 unit=V
